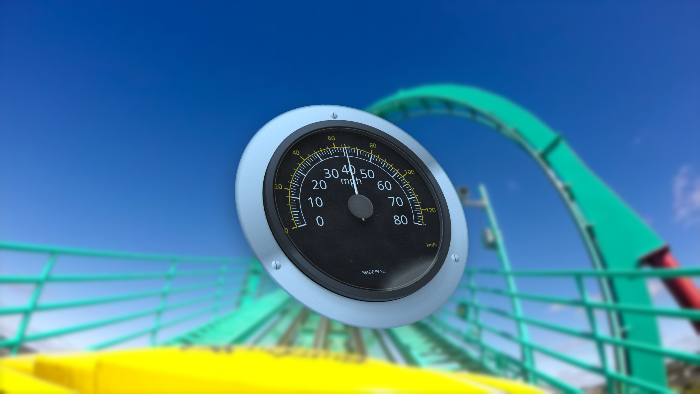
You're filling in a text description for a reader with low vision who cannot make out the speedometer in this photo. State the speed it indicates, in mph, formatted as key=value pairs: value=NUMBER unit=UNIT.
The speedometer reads value=40 unit=mph
